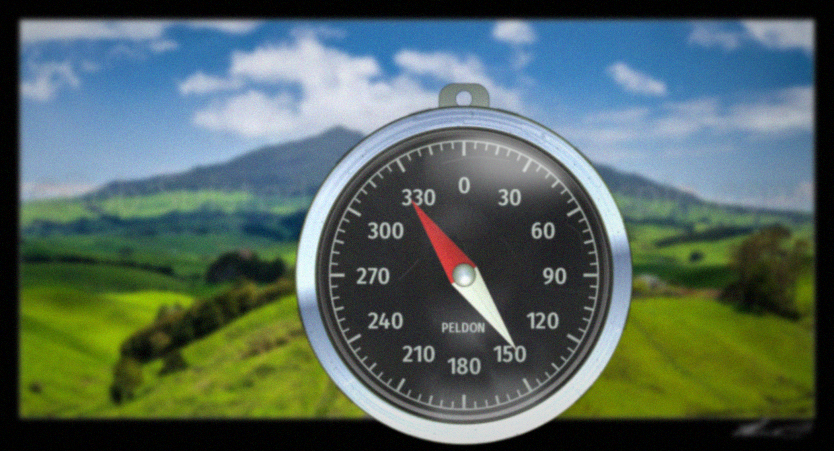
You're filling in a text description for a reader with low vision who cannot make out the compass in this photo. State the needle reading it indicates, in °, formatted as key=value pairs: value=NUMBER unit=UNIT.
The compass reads value=325 unit=°
